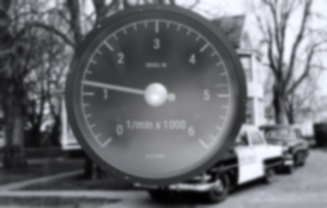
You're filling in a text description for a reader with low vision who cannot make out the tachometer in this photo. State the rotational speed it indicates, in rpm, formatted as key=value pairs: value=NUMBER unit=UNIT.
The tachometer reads value=1200 unit=rpm
